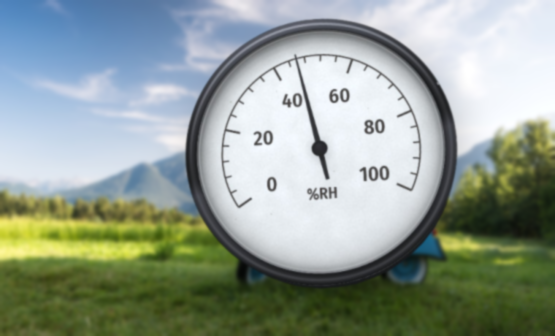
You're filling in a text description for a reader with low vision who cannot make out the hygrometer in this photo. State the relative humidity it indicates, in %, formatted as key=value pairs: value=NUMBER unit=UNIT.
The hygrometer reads value=46 unit=%
